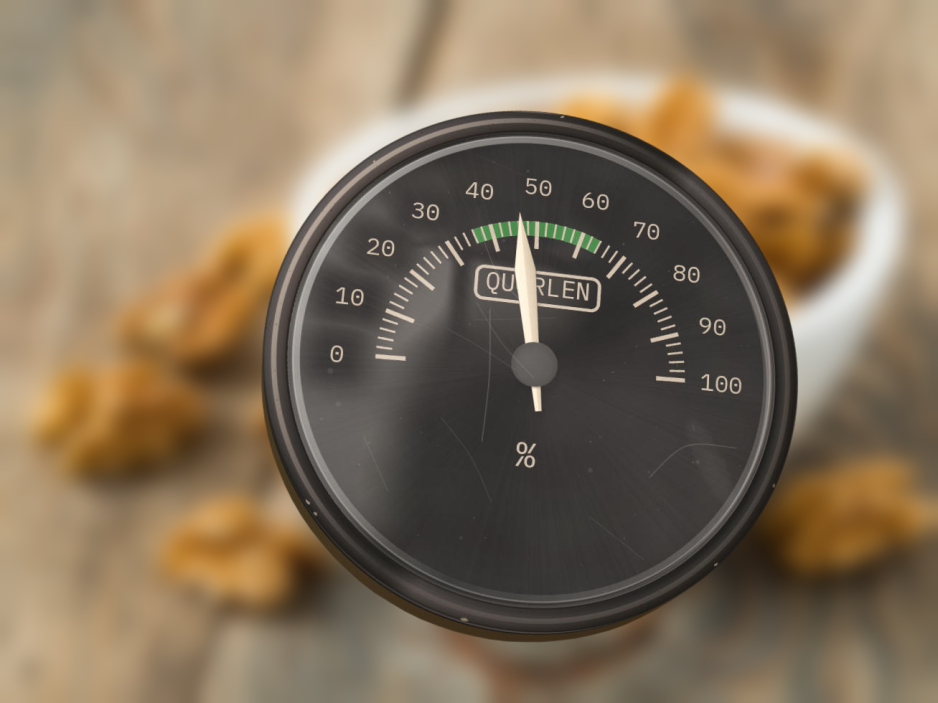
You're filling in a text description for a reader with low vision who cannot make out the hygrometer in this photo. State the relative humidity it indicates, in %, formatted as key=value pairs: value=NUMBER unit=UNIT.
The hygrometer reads value=46 unit=%
